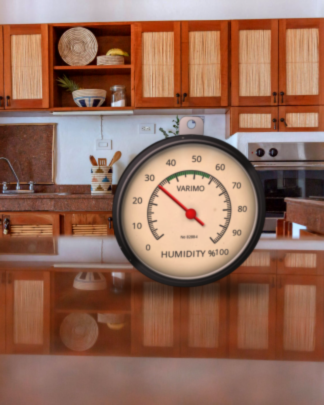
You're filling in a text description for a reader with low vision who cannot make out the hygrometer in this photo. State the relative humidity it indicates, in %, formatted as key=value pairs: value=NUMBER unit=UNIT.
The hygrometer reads value=30 unit=%
